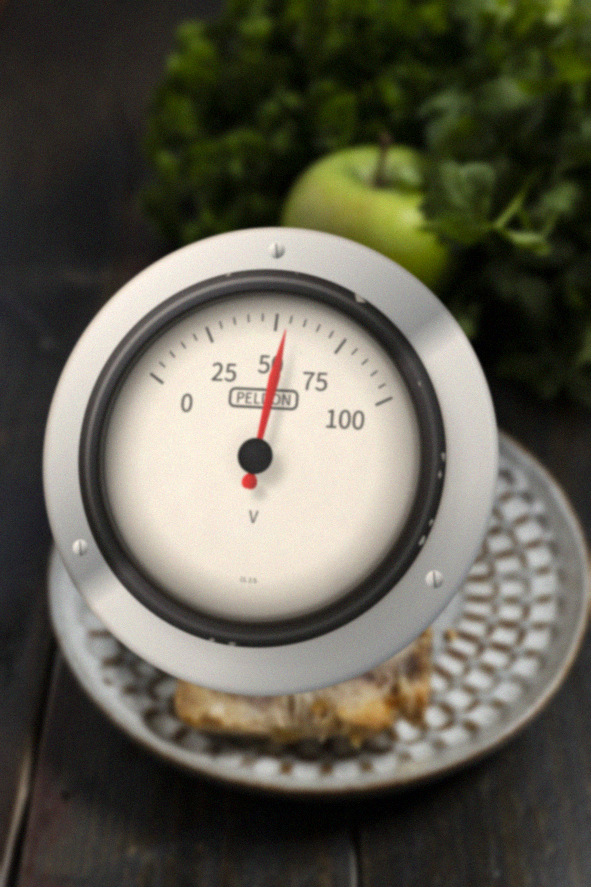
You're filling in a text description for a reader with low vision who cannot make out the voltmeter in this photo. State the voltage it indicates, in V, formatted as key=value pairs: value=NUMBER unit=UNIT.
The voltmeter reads value=55 unit=V
